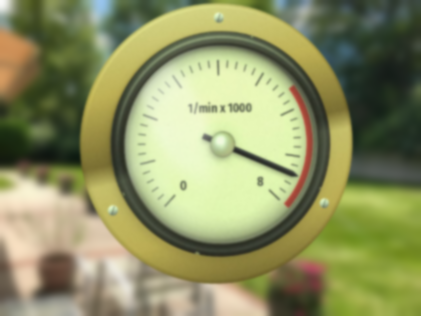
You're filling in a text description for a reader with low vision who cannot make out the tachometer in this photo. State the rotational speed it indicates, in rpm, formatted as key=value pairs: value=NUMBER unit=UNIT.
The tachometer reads value=7400 unit=rpm
